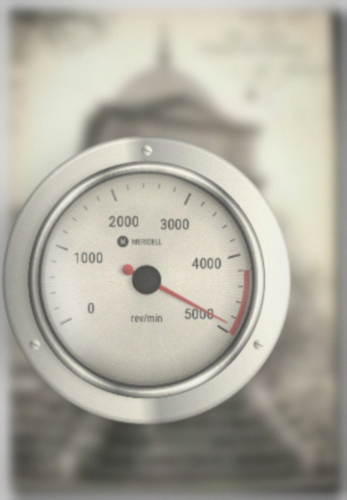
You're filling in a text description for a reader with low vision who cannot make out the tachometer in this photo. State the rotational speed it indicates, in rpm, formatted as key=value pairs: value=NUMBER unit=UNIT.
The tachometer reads value=4900 unit=rpm
